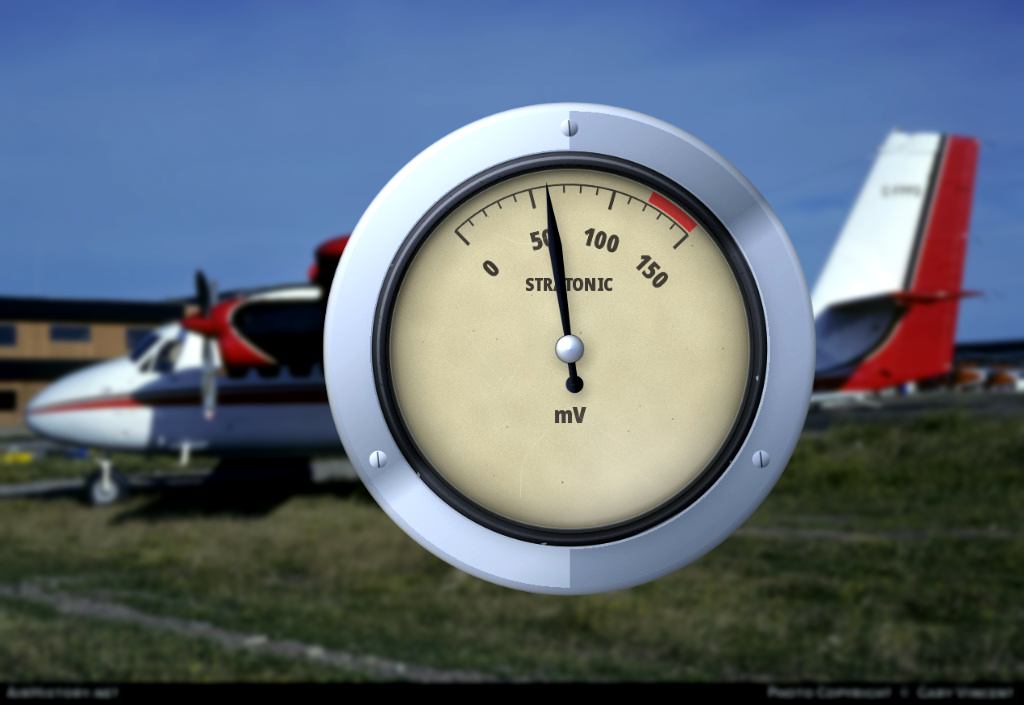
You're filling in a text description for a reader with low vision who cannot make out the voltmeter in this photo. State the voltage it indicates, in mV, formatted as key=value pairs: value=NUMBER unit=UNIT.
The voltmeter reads value=60 unit=mV
